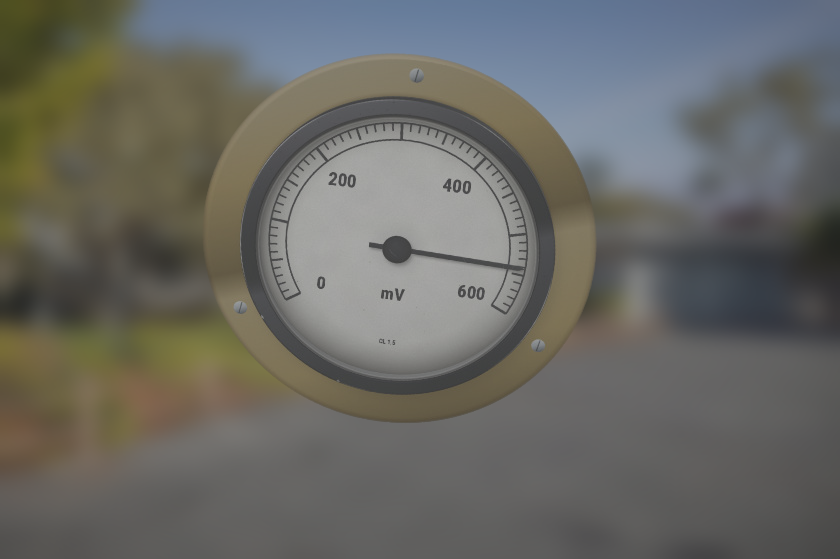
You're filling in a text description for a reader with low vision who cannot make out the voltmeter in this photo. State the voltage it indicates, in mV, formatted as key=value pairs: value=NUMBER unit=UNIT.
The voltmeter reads value=540 unit=mV
